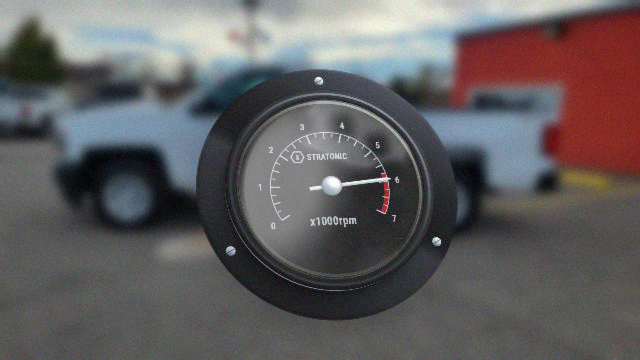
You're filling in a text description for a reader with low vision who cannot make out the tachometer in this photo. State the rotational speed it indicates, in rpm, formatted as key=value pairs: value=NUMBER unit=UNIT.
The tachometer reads value=6000 unit=rpm
